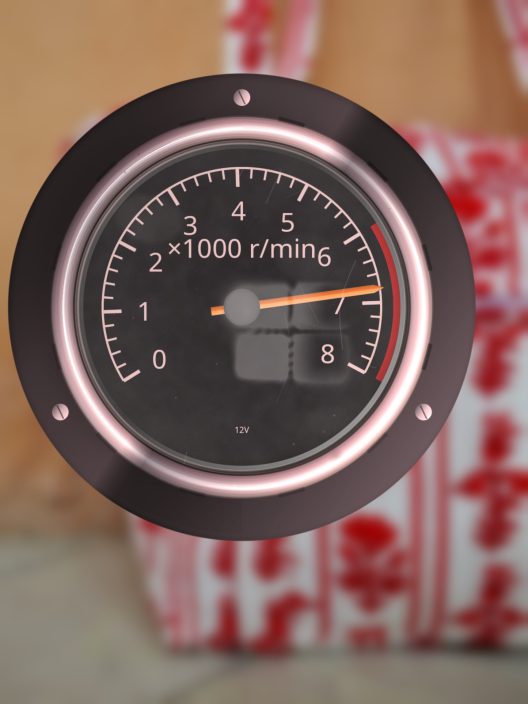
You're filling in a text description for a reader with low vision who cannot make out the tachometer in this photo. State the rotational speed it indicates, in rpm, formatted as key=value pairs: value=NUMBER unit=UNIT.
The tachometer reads value=6800 unit=rpm
